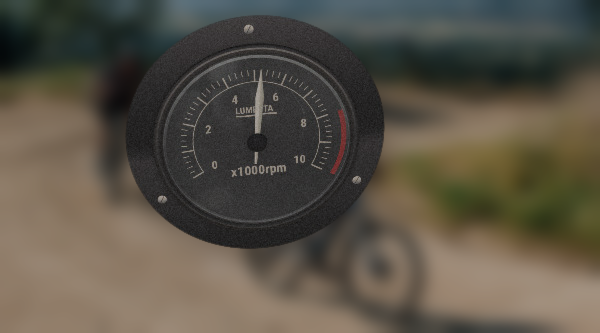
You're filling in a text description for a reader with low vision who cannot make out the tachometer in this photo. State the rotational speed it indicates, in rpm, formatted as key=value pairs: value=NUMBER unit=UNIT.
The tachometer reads value=5200 unit=rpm
